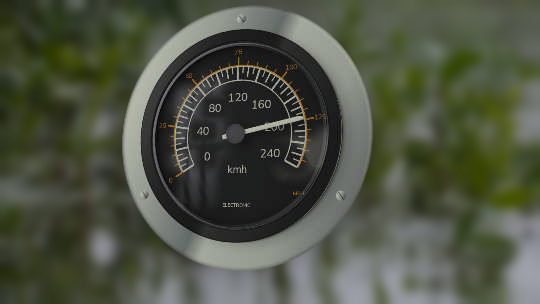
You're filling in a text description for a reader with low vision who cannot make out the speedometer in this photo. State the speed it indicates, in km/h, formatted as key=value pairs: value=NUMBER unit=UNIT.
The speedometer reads value=200 unit=km/h
